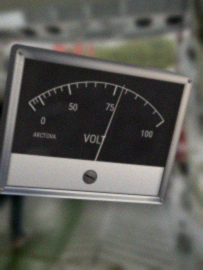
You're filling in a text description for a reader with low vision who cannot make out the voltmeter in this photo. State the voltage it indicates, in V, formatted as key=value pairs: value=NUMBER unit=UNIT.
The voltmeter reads value=77.5 unit=V
